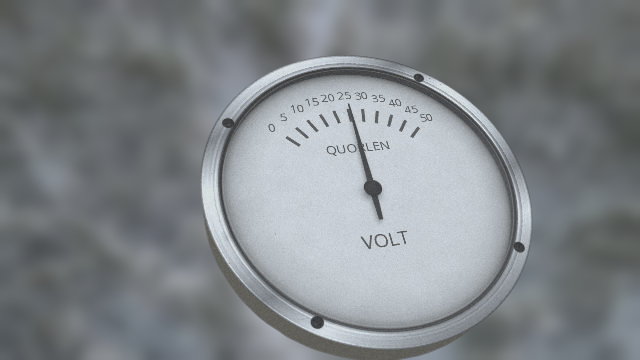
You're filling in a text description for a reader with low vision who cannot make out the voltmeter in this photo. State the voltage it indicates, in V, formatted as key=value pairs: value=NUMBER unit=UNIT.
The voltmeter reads value=25 unit=V
